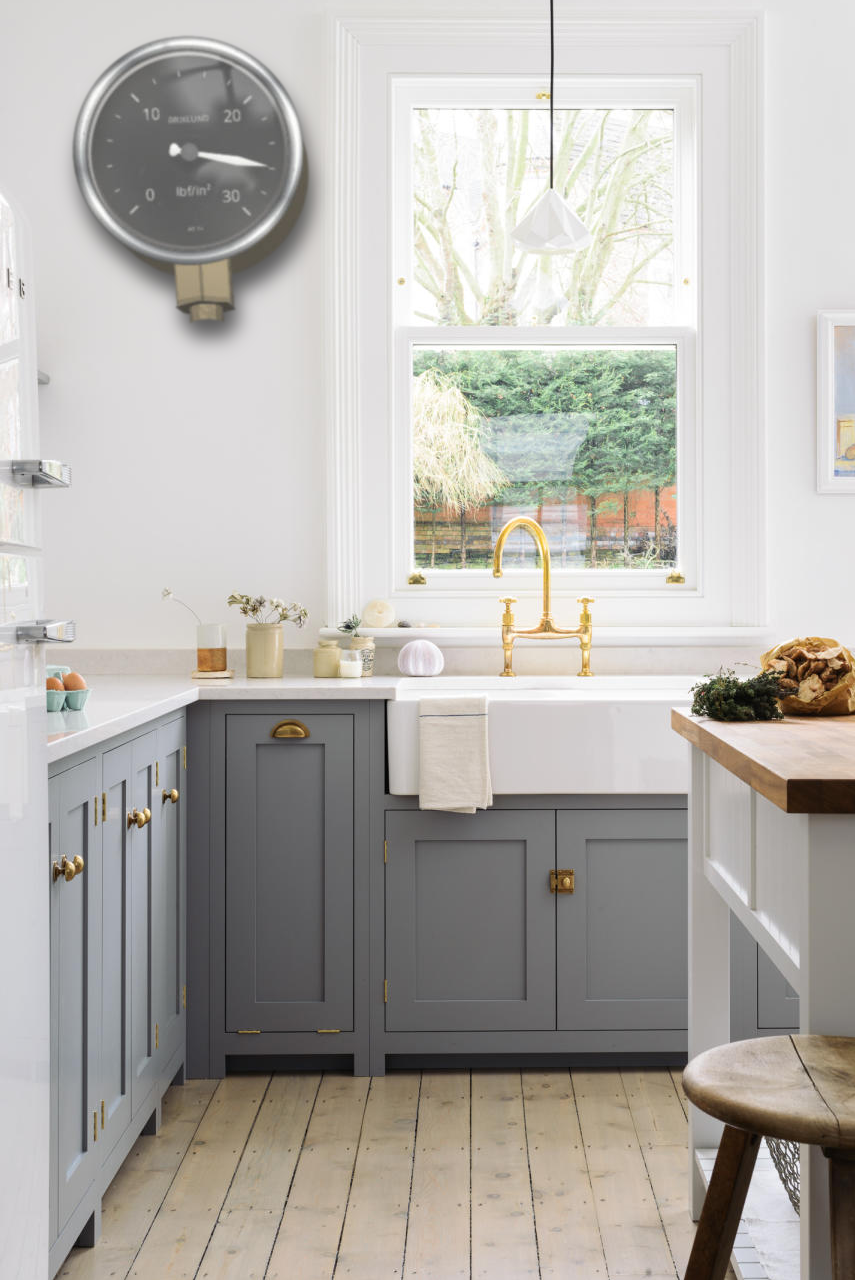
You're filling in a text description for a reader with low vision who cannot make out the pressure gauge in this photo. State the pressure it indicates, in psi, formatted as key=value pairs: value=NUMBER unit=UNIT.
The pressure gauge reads value=26 unit=psi
